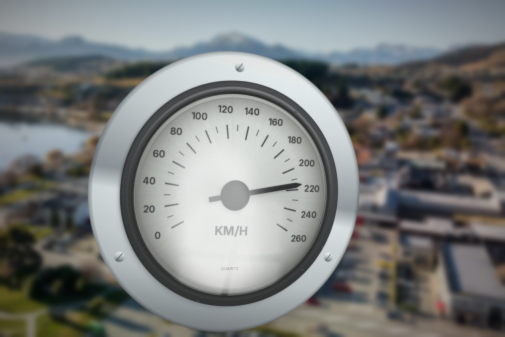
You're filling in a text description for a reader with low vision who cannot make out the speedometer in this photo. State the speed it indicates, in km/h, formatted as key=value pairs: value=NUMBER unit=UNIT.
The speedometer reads value=215 unit=km/h
